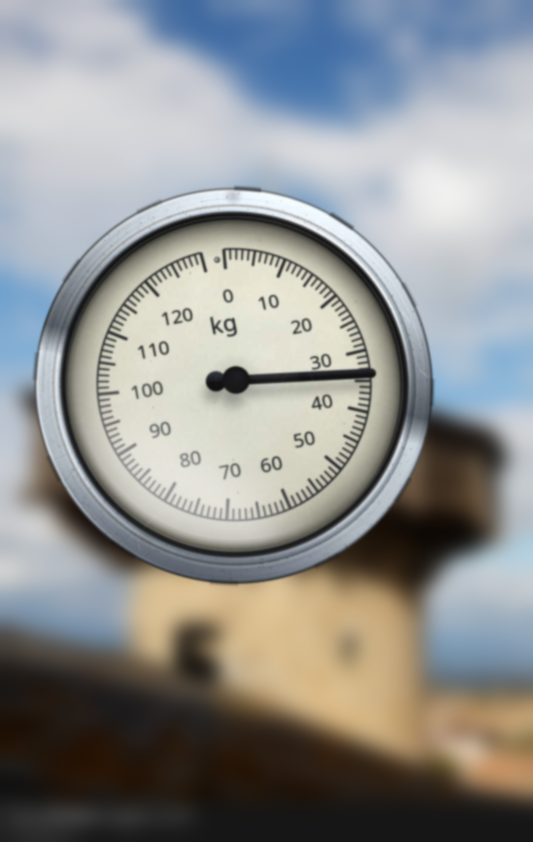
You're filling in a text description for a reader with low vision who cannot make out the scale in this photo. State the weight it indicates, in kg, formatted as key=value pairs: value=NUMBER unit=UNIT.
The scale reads value=34 unit=kg
